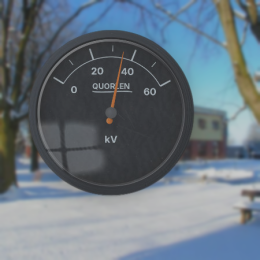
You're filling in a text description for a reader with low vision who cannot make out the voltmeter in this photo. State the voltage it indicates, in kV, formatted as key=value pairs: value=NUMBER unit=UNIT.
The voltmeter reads value=35 unit=kV
